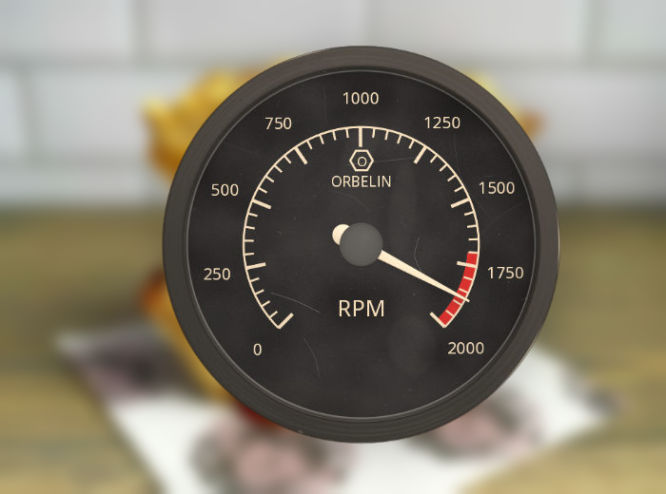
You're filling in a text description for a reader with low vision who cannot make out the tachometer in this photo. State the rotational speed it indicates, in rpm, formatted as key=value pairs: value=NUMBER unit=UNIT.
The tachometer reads value=1875 unit=rpm
